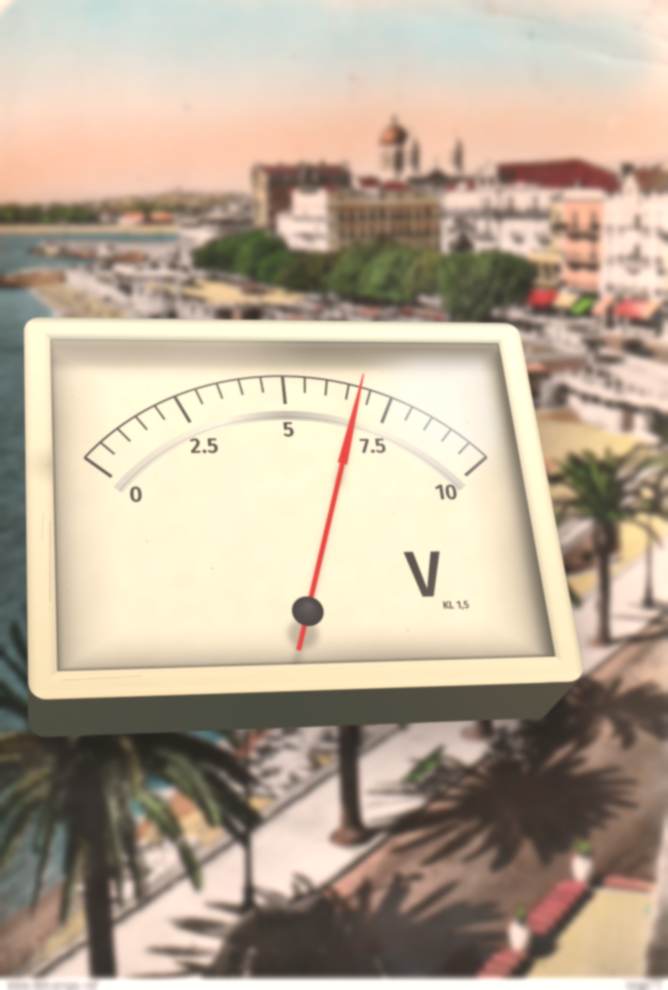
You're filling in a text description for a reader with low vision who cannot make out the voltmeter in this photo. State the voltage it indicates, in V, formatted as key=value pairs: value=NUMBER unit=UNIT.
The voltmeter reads value=6.75 unit=V
